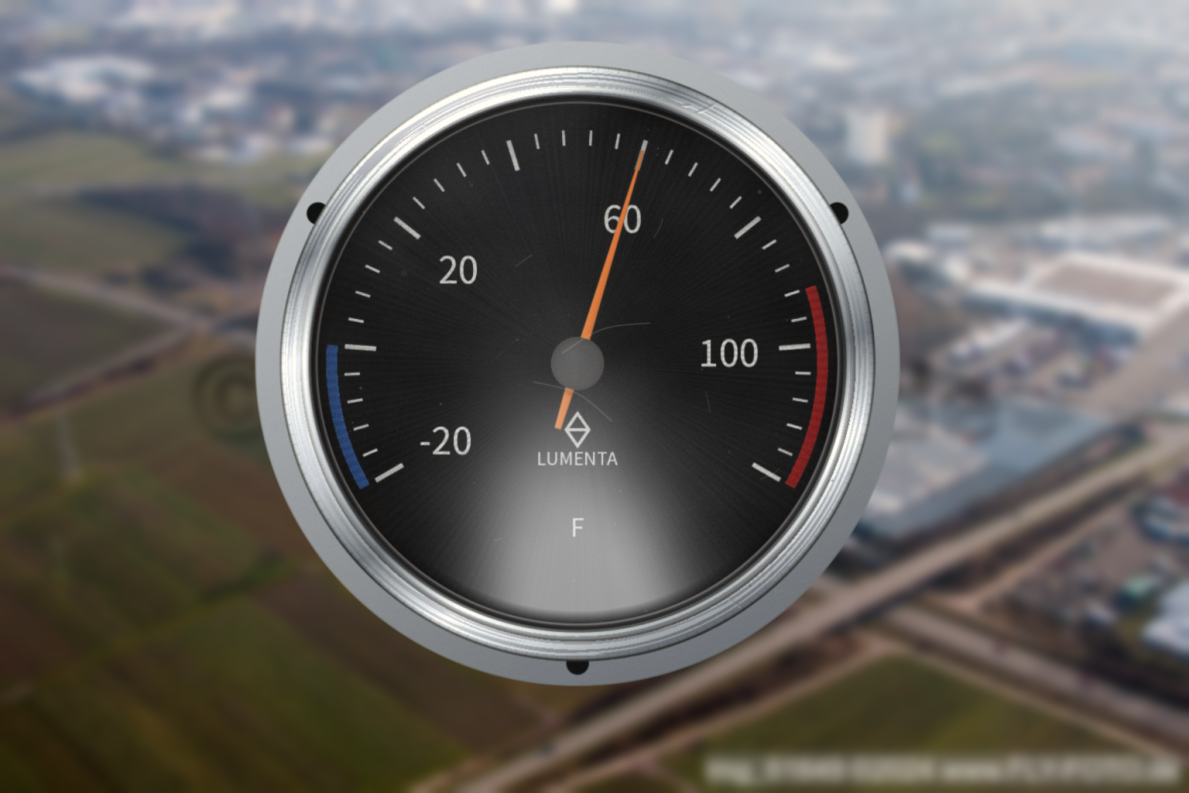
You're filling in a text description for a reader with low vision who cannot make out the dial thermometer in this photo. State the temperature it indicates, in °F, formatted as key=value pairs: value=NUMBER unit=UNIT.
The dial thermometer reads value=60 unit=°F
